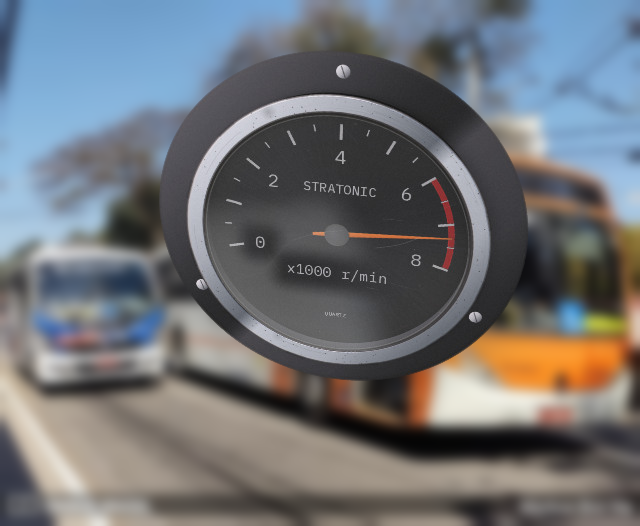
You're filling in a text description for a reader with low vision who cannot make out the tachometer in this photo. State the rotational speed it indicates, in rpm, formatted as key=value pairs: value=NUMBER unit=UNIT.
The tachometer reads value=7250 unit=rpm
